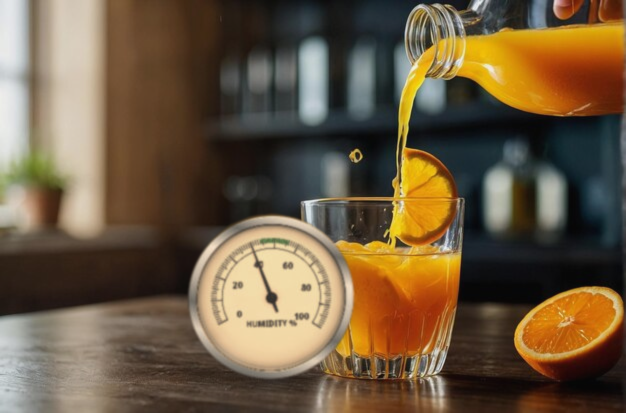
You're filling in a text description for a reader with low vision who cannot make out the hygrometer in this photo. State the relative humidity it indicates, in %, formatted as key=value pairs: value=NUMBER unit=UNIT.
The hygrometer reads value=40 unit=%
